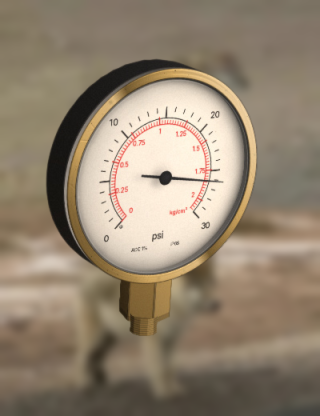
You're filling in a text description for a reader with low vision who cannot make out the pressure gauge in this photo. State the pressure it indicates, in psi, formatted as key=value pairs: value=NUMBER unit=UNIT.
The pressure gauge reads value=26 unit=psi
